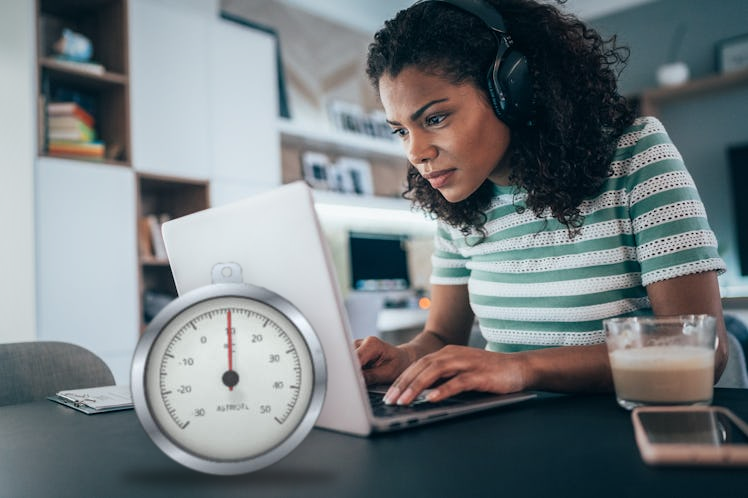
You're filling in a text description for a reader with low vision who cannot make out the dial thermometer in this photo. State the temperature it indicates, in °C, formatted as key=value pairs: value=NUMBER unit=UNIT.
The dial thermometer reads value=10 unit=°C
